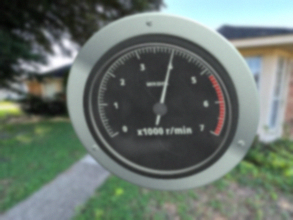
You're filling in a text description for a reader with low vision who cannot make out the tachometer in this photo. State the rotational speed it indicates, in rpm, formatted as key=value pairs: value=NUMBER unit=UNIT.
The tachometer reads value=4000 unit=rpm
